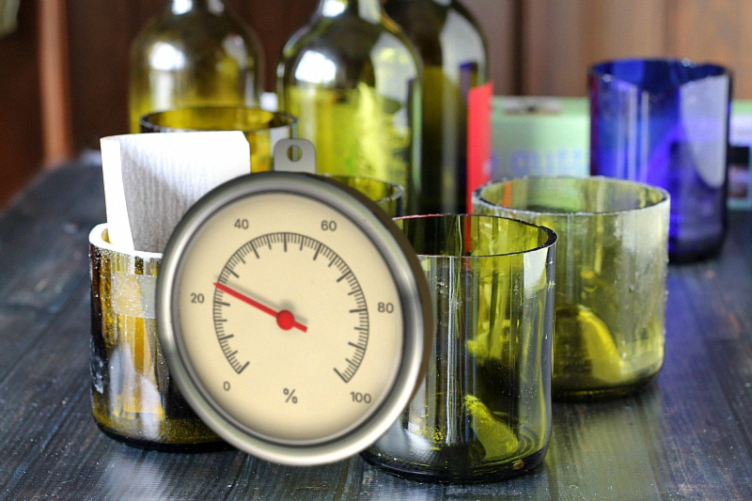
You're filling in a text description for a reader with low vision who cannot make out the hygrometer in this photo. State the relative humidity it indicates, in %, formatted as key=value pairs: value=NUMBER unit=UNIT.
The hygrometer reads value=25 unit=%
